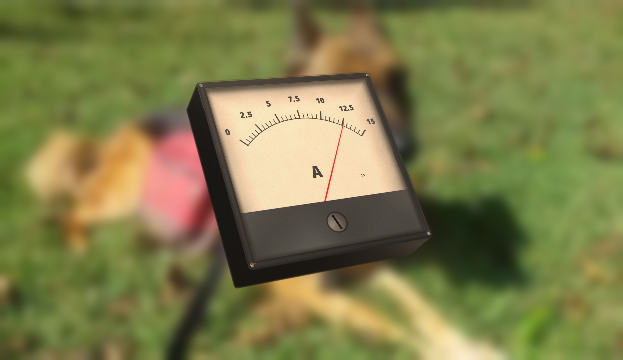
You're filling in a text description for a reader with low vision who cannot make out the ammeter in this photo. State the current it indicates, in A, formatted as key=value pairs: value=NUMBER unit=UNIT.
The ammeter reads value=12.5 unit=A
